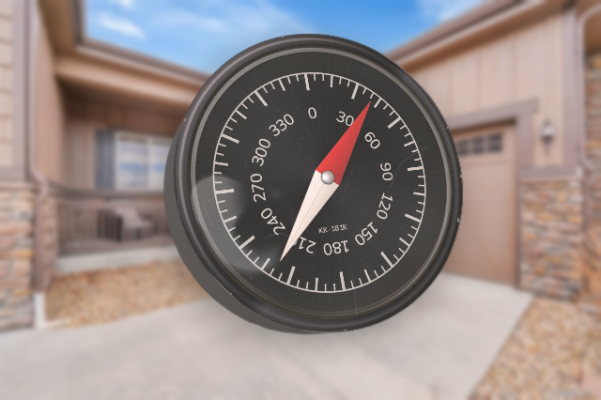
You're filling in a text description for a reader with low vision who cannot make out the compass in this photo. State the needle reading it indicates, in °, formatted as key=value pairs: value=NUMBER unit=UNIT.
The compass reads value=40 unit=°
